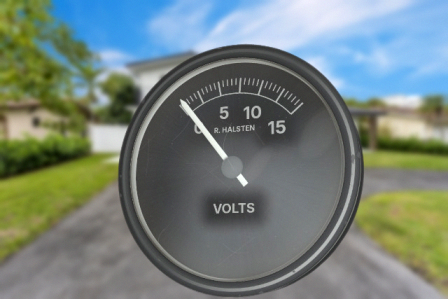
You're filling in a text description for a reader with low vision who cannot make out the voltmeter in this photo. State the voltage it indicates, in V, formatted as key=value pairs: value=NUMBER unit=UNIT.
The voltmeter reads value=0.5 unit=V
